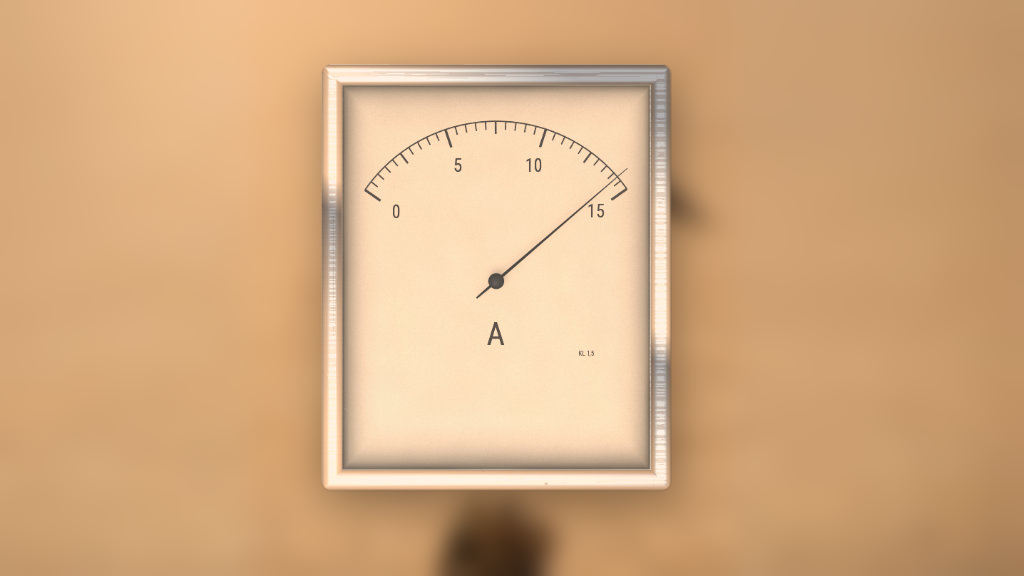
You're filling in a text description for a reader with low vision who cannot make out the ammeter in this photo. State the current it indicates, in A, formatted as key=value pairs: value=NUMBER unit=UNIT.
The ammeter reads value=14.25 unit=A
